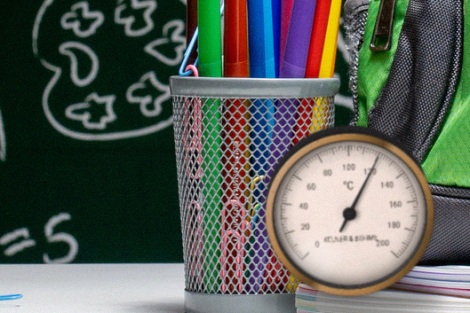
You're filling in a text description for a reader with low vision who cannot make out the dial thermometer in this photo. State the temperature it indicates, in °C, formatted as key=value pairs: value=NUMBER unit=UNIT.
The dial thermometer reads value=120 unit=°C
